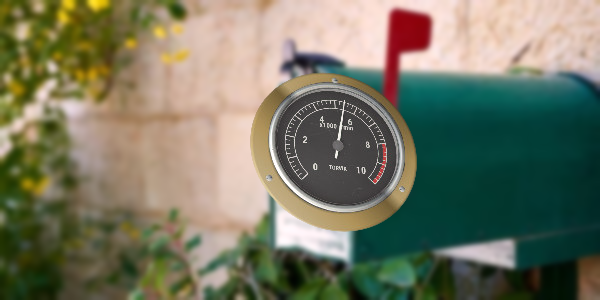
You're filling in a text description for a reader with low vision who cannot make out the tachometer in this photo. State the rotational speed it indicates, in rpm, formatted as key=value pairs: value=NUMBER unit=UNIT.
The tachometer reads value=5400 unit=rpm
